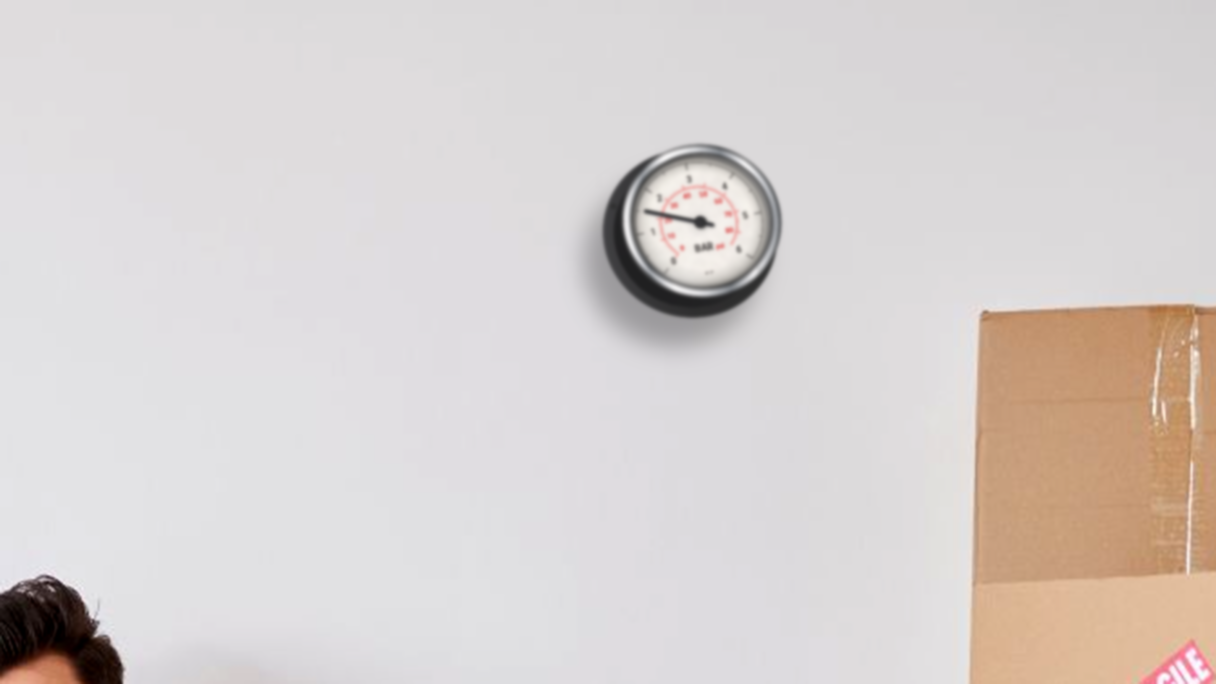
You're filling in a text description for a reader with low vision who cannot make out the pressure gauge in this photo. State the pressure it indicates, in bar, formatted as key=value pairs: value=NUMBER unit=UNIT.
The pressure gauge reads value=1.5 unit=bar
